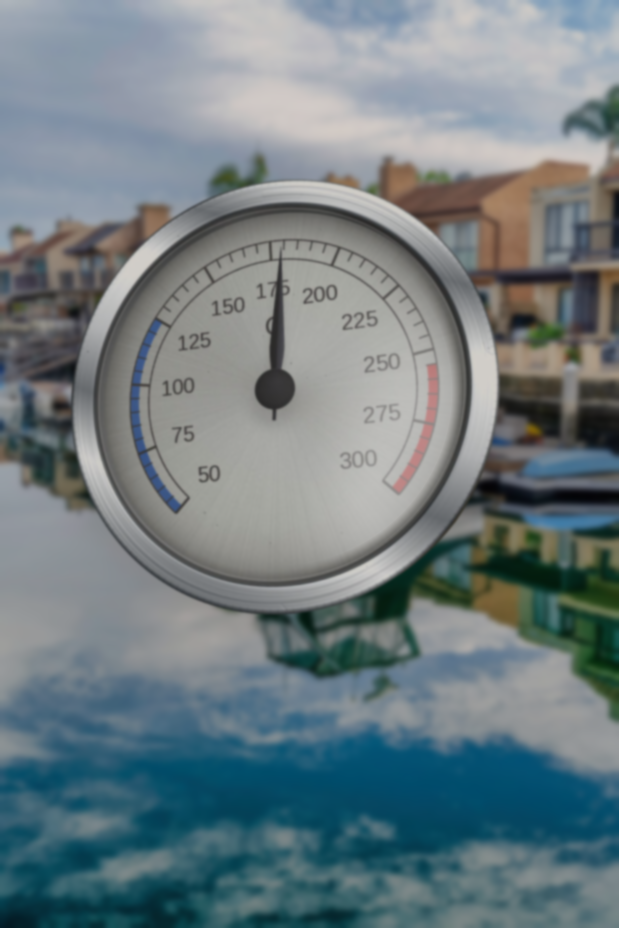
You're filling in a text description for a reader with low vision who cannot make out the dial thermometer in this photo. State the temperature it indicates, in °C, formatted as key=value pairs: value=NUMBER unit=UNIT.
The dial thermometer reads value=180 unit=°C
